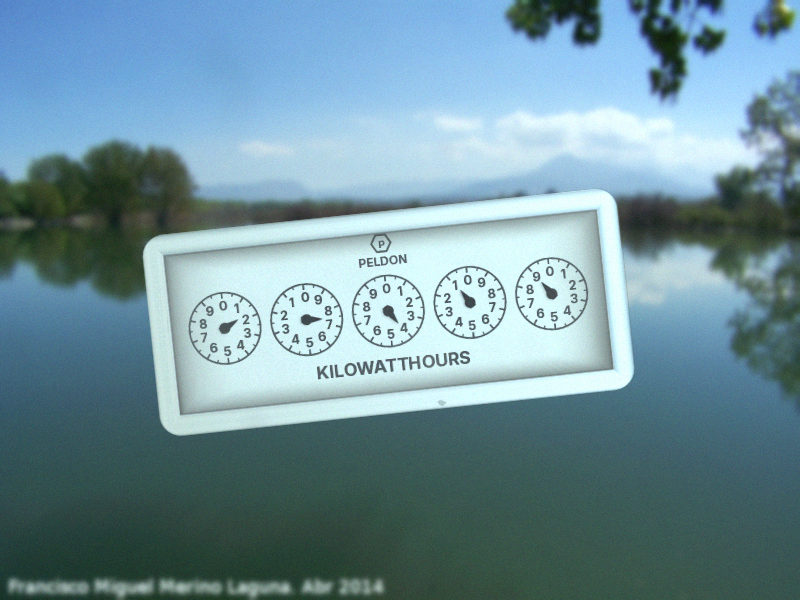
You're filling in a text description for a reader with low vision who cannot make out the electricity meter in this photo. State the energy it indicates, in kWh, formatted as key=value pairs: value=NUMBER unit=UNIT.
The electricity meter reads value=17409 unit=kWh
